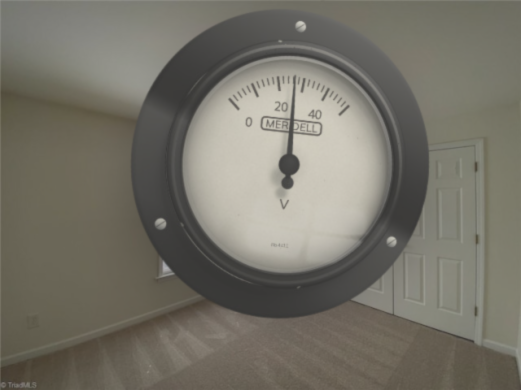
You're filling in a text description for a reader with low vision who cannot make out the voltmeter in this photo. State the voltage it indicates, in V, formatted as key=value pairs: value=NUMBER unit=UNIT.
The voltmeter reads value=26 unit=V
